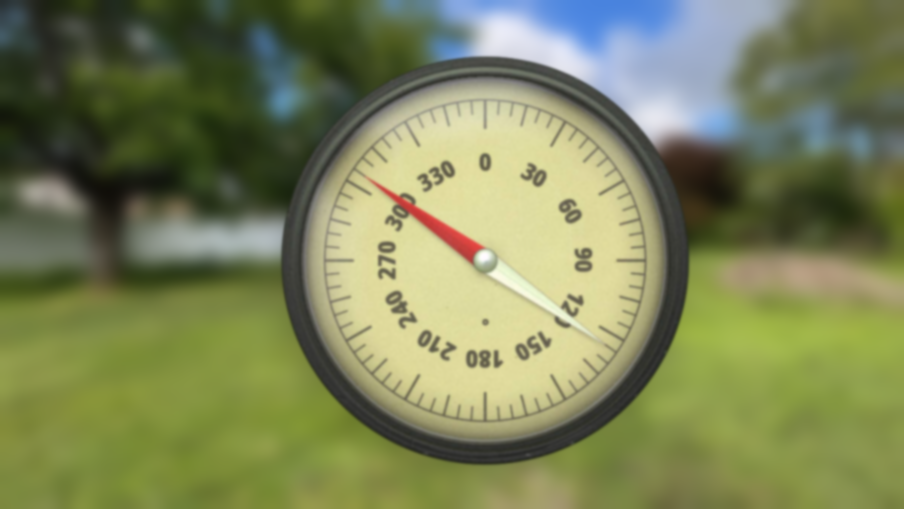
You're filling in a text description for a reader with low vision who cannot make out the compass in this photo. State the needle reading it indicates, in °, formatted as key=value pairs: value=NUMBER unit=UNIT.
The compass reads value=305 unit=°
